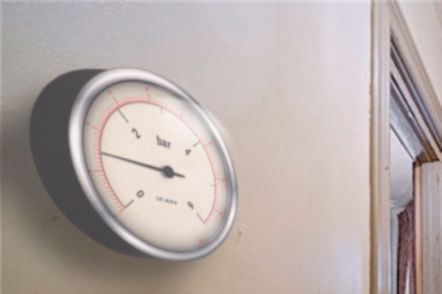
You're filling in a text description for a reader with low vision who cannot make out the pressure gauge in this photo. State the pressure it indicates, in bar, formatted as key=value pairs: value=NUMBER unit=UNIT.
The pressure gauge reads value=1 unit=bar
